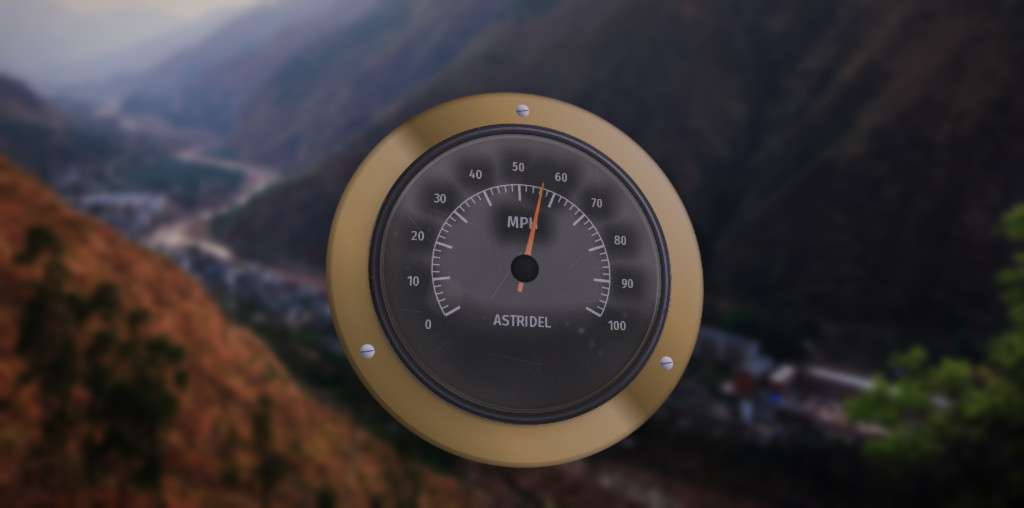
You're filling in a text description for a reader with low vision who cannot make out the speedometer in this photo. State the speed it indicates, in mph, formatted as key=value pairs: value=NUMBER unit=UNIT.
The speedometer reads value=56 unit=mph
